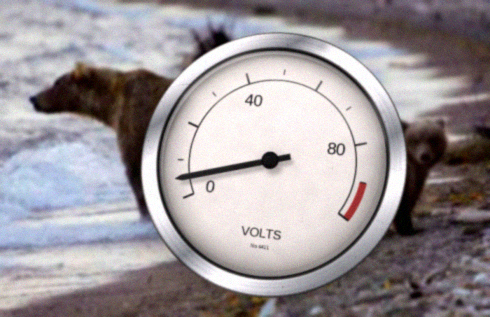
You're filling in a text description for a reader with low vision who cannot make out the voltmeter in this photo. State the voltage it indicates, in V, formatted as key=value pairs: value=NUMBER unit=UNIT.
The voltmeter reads value=5 unit=V
